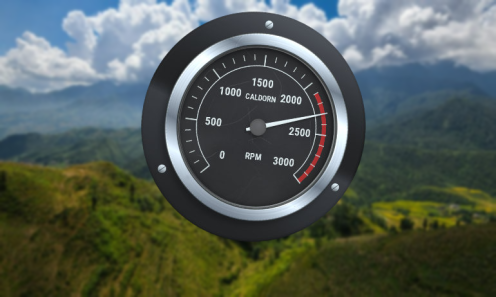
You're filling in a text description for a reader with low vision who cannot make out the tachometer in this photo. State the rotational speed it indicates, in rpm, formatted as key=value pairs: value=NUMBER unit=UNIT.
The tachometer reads value=2300 unit=rpm
